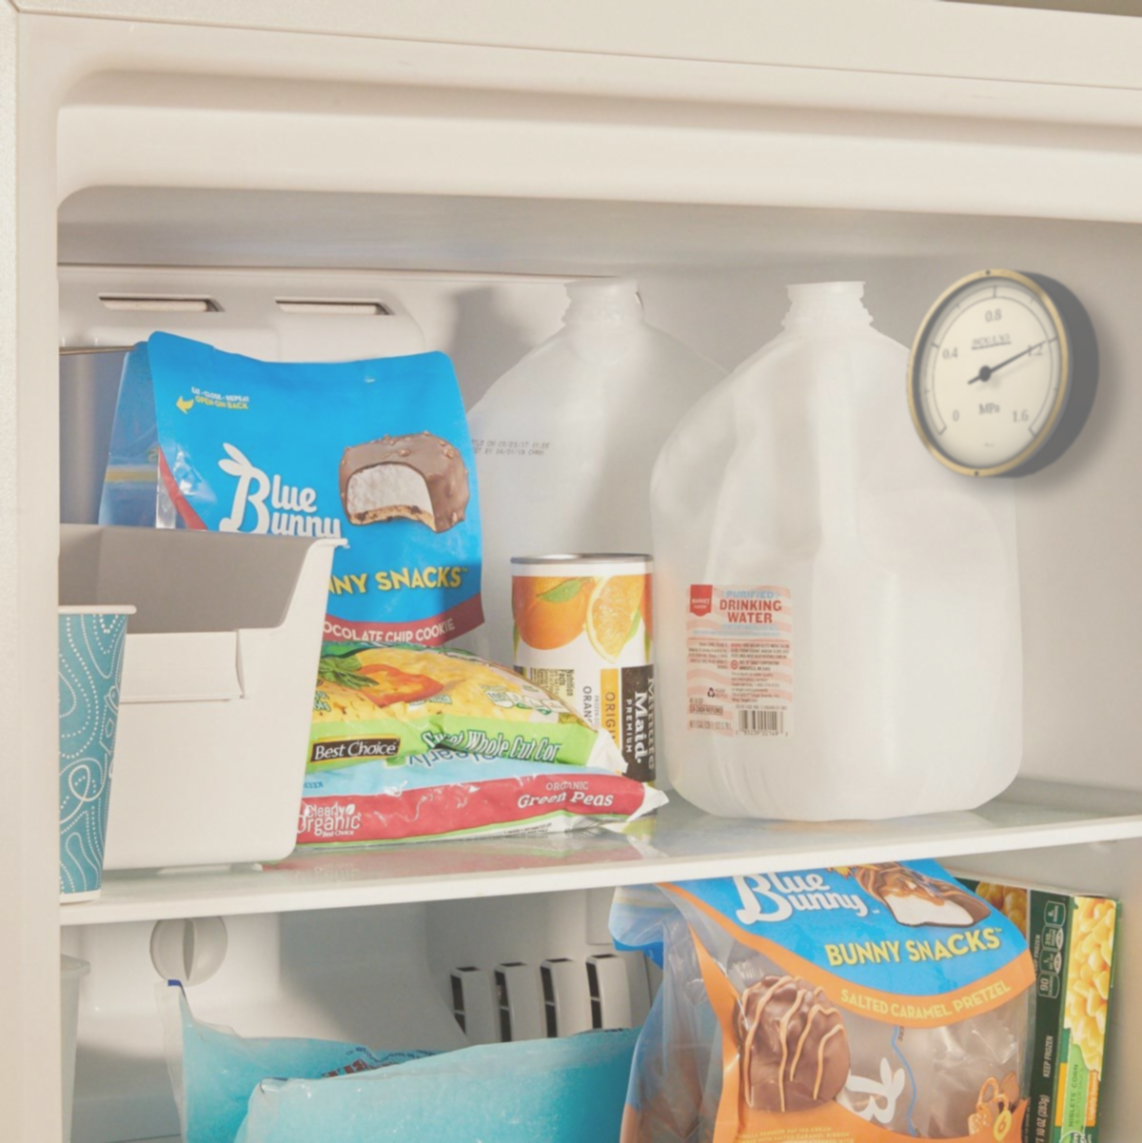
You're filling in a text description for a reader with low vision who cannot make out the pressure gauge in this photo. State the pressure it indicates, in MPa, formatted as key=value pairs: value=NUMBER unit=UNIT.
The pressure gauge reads value=1.2 unit=MPa
